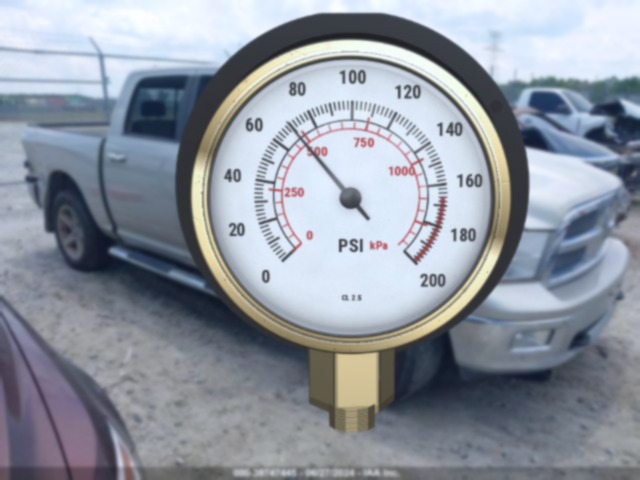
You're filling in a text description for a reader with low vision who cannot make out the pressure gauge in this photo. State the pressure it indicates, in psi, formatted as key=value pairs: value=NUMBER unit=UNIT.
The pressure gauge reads value=70 unit=psi
